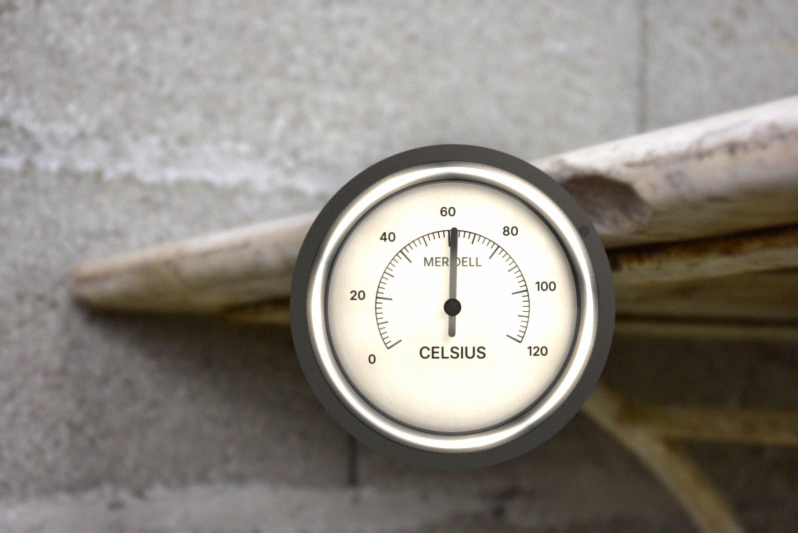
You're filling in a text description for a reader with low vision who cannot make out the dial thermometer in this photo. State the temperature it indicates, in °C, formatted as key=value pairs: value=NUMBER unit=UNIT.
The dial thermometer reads value=62 unit=°C
